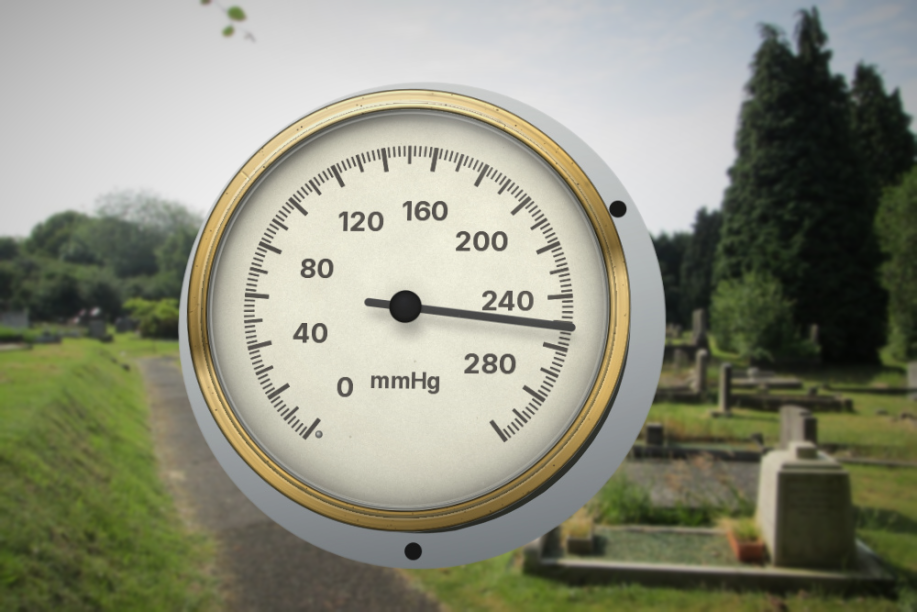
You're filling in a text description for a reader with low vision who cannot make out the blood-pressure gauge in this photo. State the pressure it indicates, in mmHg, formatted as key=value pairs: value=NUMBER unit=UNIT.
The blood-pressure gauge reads value=252 unit=mmHg
